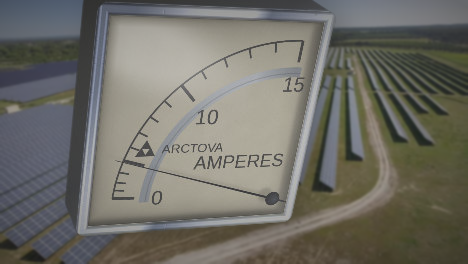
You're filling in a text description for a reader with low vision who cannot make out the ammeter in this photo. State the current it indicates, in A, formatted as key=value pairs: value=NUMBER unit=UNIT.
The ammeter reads value=5 unit=A
